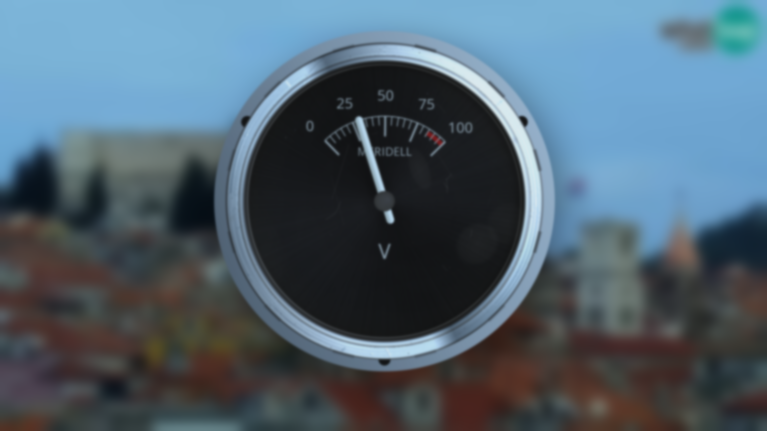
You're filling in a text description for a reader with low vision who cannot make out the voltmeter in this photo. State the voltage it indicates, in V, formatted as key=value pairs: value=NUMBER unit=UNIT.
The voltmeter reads value=30 unit=V
